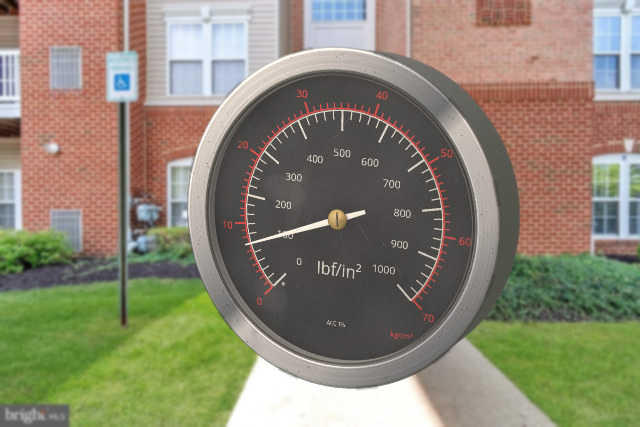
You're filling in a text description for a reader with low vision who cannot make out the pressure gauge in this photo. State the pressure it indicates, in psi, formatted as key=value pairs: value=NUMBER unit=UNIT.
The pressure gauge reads value=100 unit=psi
